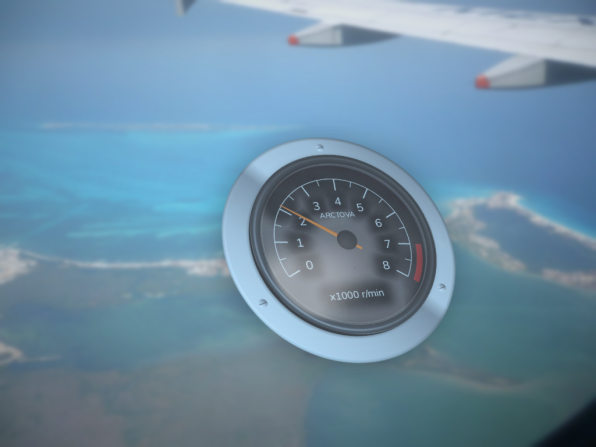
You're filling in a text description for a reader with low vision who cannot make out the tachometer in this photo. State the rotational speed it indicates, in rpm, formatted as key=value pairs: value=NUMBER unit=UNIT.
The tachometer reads value=2000 unit=rpm
